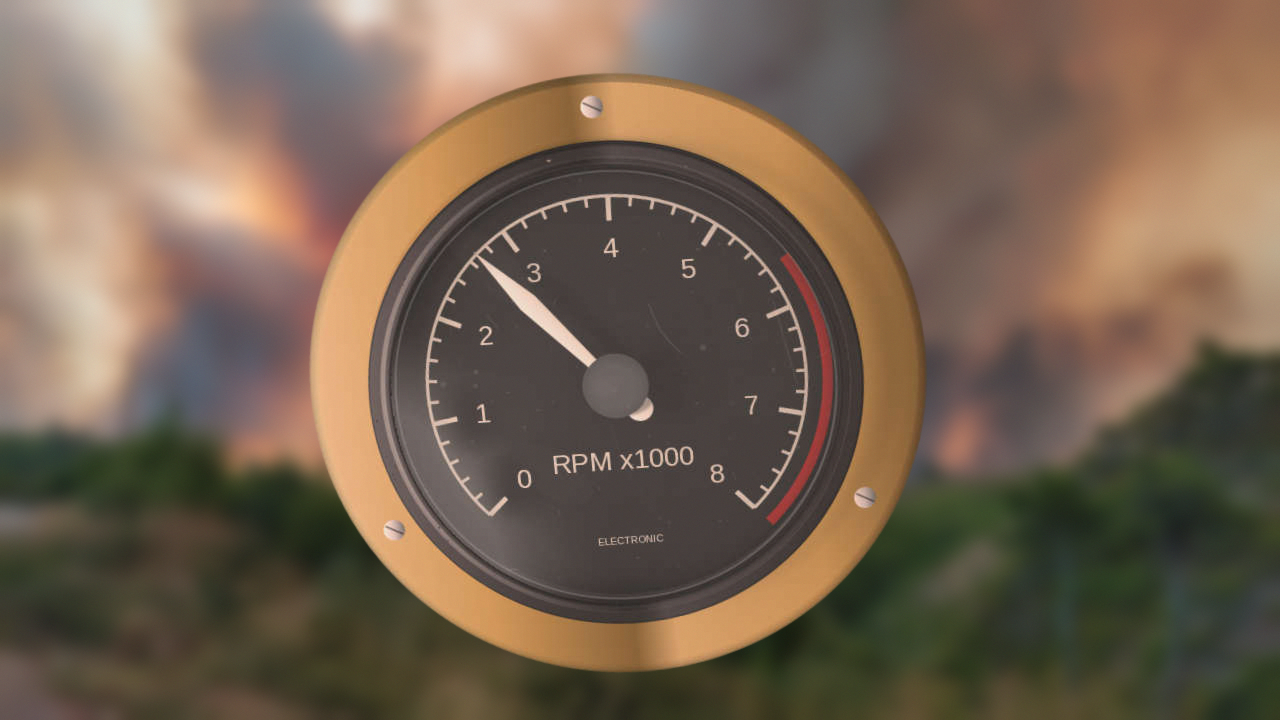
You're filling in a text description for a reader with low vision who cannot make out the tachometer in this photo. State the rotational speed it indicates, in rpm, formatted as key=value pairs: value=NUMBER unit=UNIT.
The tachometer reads value=2700 unit=rpm
